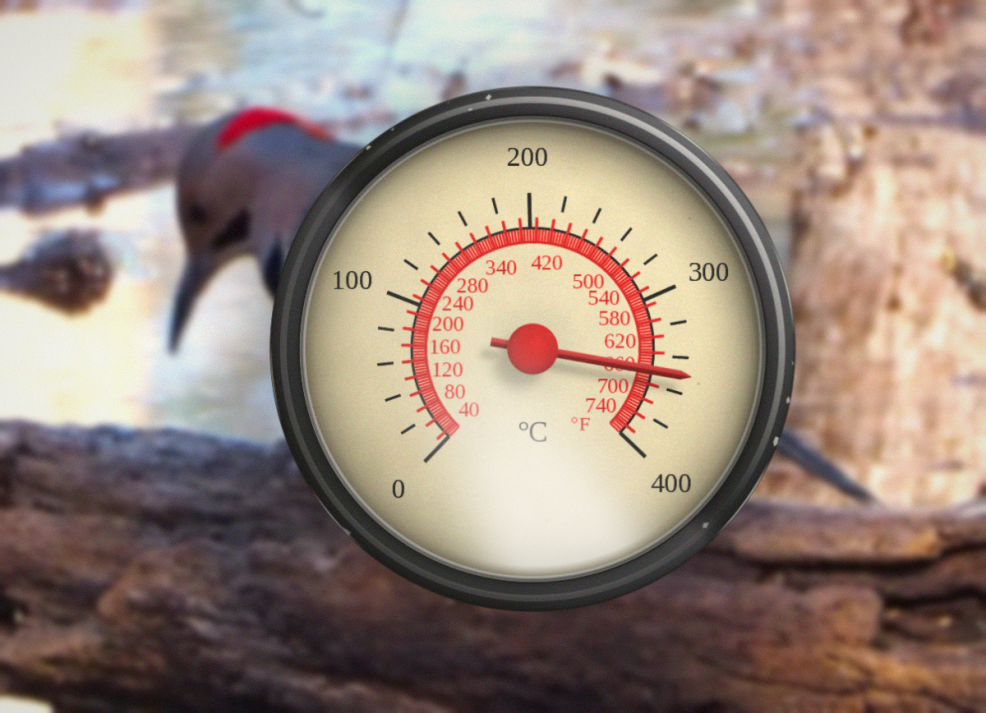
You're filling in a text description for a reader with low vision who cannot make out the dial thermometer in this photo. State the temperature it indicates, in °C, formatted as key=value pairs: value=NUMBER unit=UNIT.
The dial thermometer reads value=350 unit=°C
